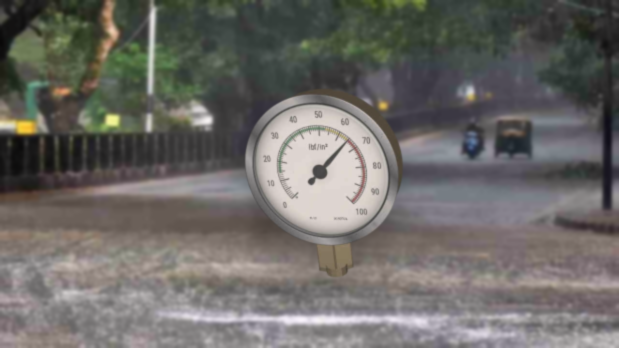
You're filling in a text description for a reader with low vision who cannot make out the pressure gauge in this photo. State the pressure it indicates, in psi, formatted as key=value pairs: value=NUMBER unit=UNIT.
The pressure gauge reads value=65 unit=psi
